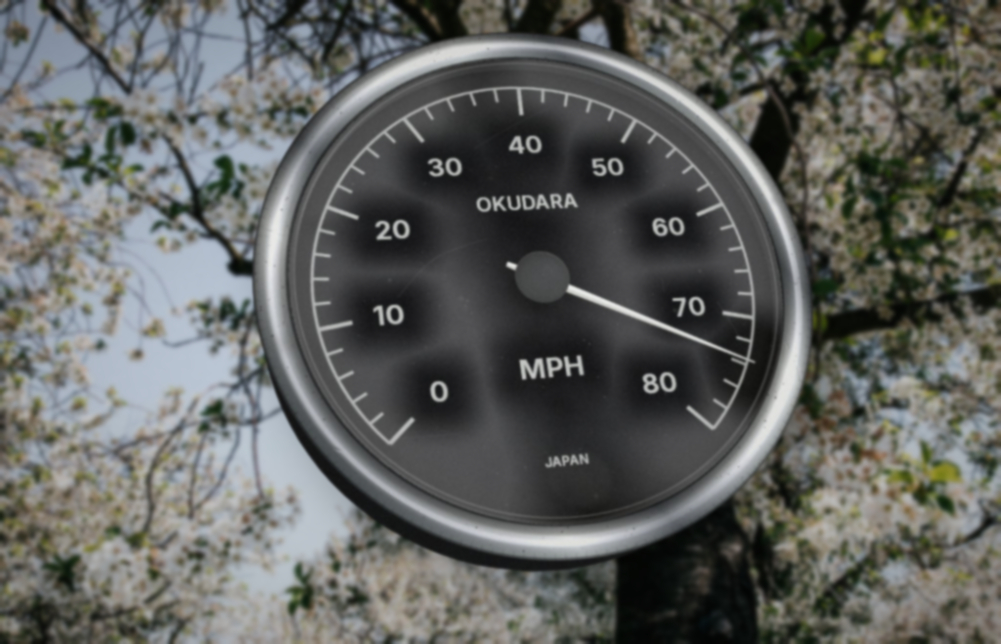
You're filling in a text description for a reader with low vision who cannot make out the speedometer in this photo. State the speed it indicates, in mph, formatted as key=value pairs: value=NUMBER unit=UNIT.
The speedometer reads value=74 unit=mph
